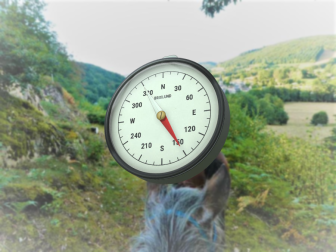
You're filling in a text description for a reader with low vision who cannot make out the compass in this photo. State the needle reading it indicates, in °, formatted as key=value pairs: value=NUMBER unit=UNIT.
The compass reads value=150 unit=°
